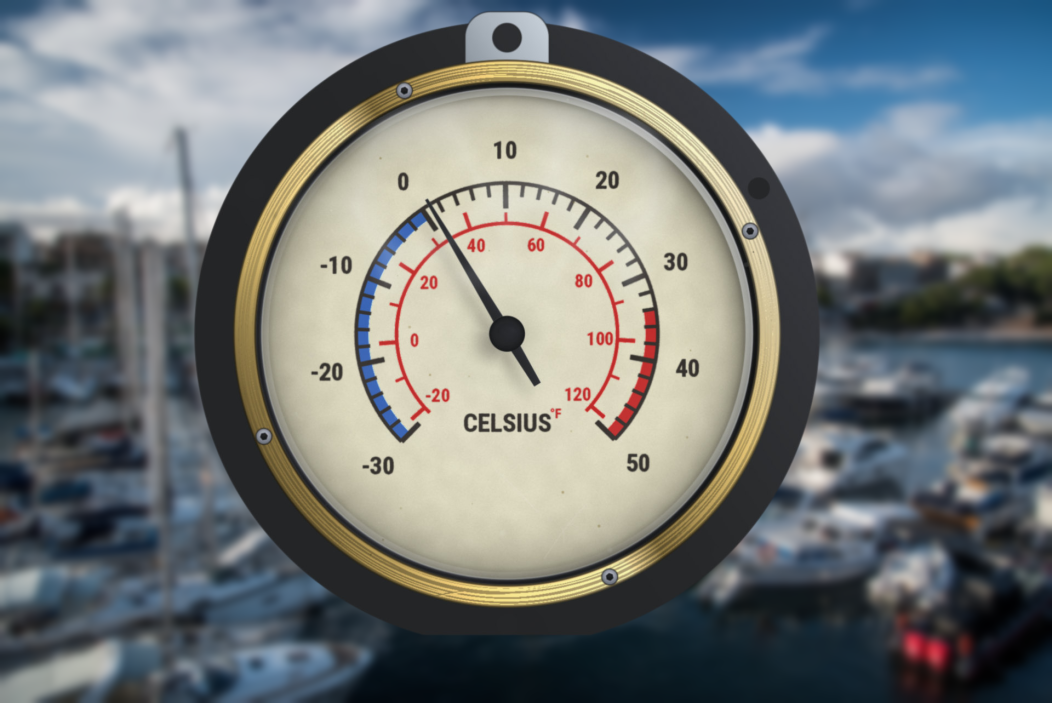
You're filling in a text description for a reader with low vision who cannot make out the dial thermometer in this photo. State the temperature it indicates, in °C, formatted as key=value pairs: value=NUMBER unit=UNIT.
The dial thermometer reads value=1 unit=°C
